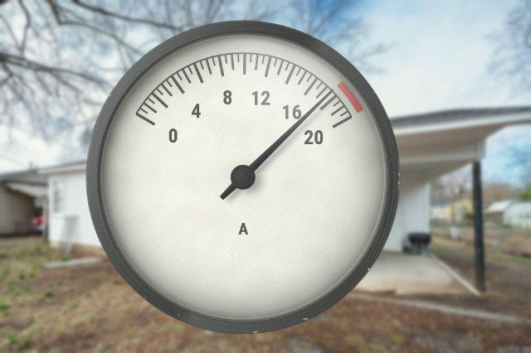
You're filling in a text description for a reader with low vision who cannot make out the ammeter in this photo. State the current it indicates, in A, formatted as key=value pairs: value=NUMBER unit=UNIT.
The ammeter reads value=17.5 unit=A
